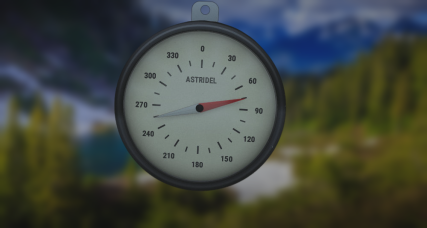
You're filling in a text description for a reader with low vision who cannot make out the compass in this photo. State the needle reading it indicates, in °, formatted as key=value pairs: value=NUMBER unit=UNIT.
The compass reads value=75 unit=°
